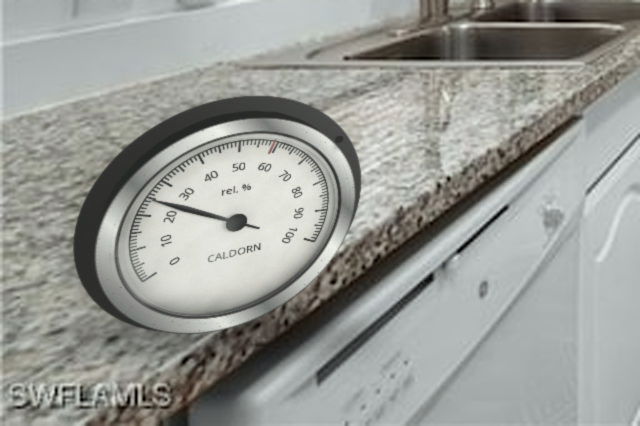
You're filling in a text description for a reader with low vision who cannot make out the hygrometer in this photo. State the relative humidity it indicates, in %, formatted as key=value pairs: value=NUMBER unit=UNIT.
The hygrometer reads value=25 unit=%
